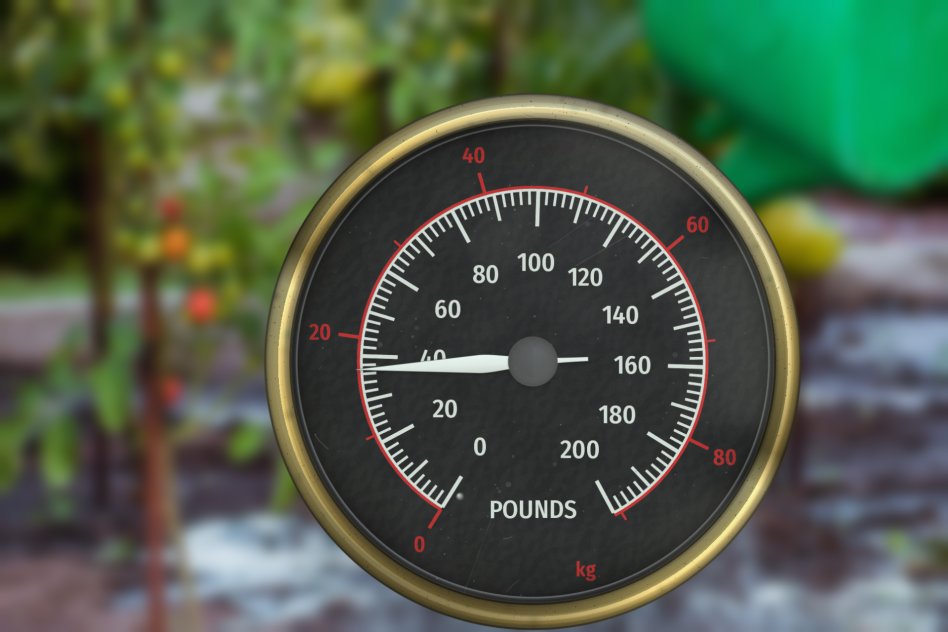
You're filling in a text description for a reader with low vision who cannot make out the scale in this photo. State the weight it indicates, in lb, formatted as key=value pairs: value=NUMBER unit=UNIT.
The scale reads value=37 unit=lb
